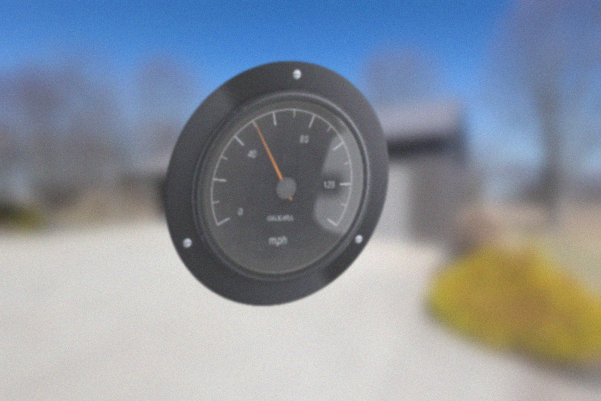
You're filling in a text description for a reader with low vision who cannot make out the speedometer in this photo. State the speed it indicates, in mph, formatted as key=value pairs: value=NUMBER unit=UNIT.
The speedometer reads value=50 unit=mph
